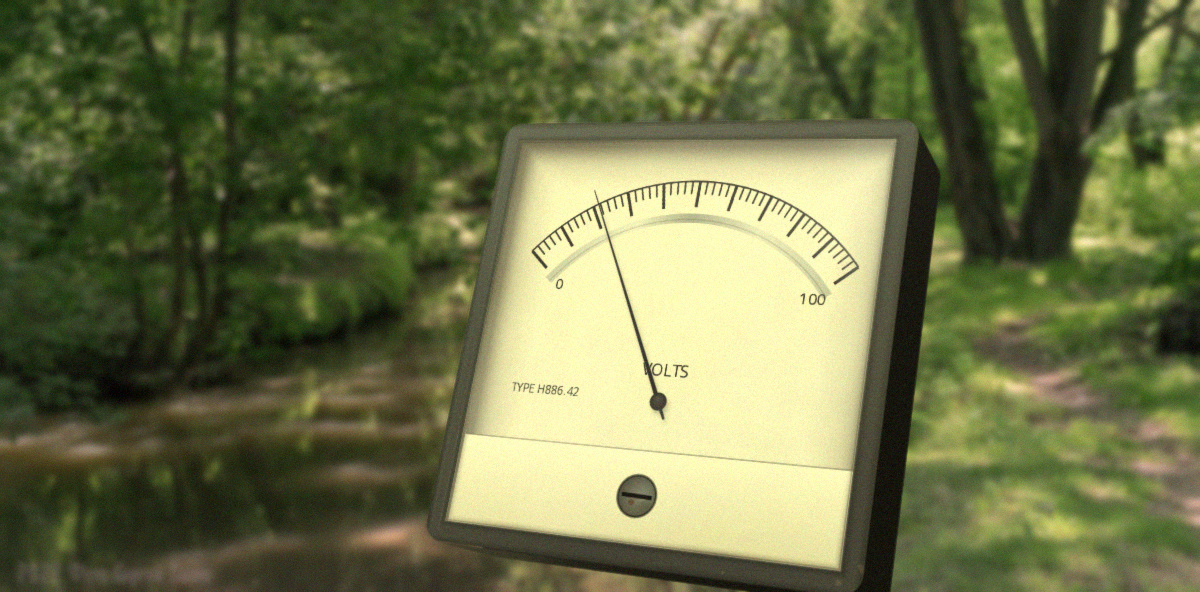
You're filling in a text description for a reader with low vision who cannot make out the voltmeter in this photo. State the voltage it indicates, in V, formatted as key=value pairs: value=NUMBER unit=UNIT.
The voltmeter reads value=22 unit=V
